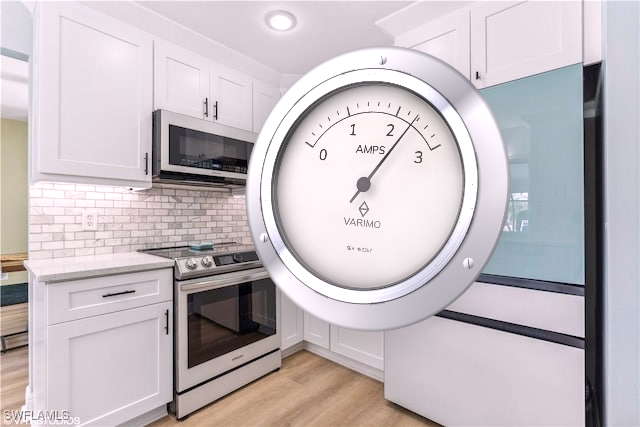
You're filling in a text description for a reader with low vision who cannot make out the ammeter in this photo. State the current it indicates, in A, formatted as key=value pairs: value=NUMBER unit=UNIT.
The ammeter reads value=2.4 unit=A
